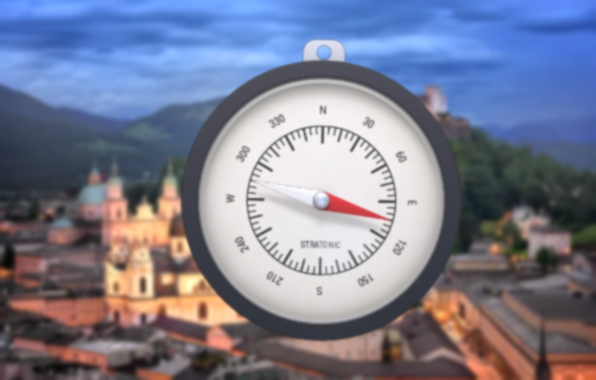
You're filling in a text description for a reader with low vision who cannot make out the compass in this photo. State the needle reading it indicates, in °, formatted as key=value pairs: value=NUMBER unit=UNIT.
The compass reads value=105 unit=°
